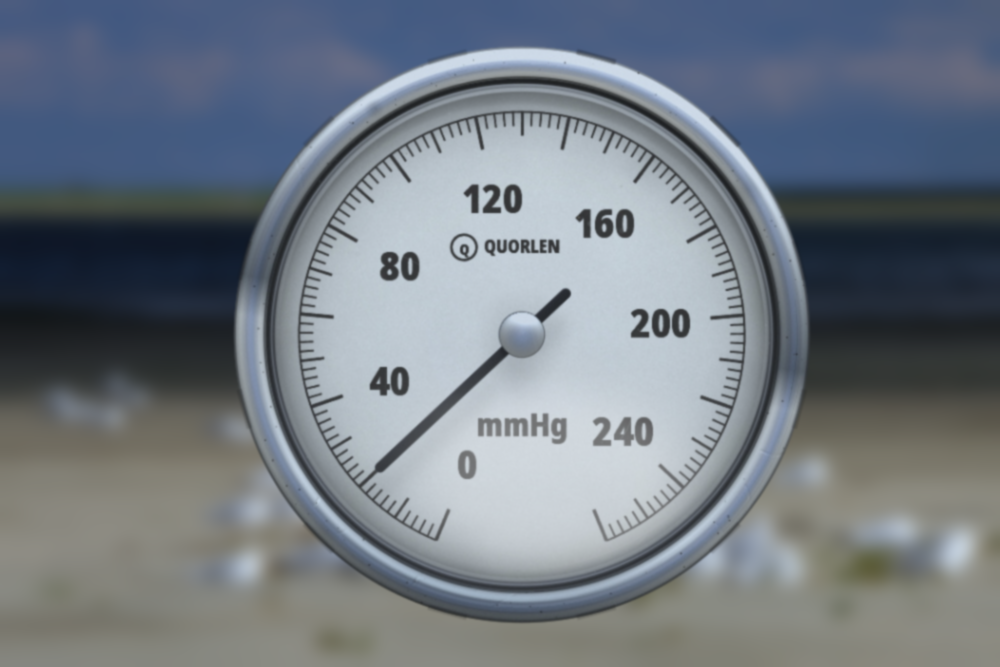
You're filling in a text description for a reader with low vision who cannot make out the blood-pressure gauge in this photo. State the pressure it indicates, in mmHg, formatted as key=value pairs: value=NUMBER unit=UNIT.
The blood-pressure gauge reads value=20 unit=mmHg
